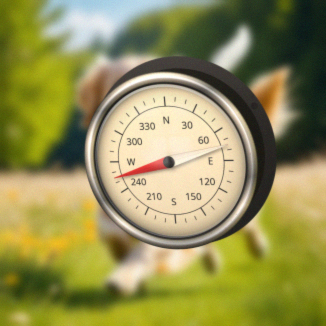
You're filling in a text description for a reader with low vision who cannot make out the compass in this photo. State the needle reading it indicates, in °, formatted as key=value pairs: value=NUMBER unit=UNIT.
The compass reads value=255 unit=°
